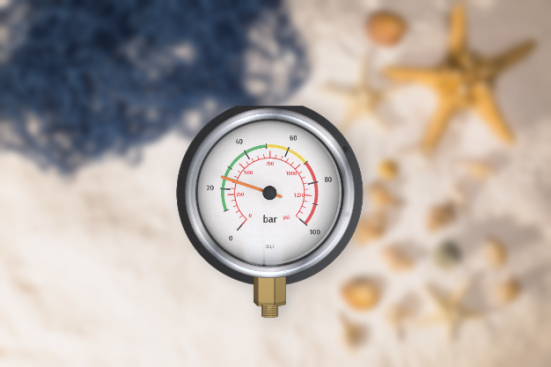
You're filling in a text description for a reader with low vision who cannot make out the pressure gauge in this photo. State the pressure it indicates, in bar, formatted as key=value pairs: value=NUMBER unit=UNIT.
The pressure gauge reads value=25 unit=bar
